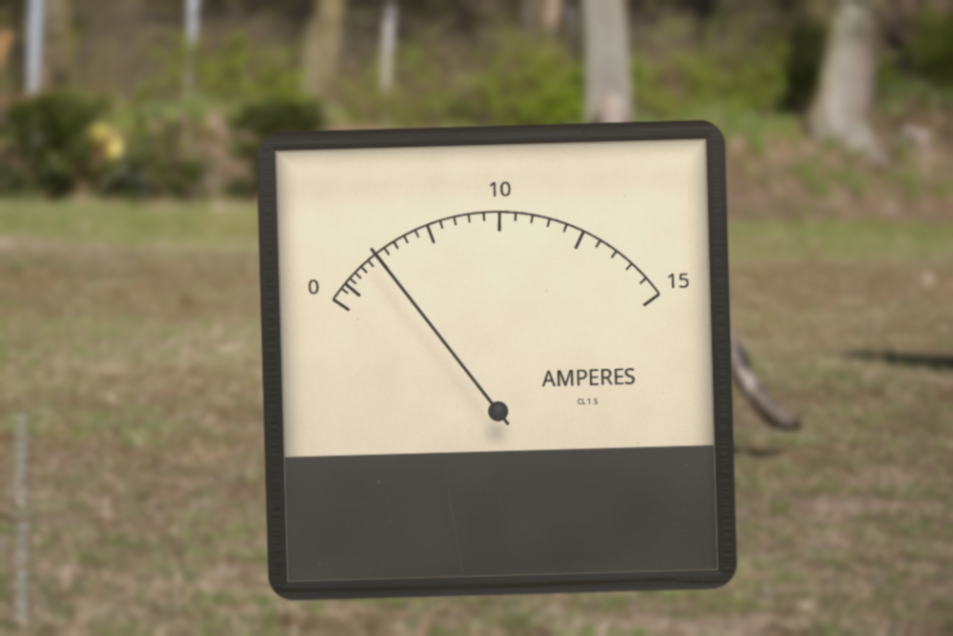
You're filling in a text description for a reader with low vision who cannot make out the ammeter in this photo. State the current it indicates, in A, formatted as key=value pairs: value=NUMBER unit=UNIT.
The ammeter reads value=5 unit=A
